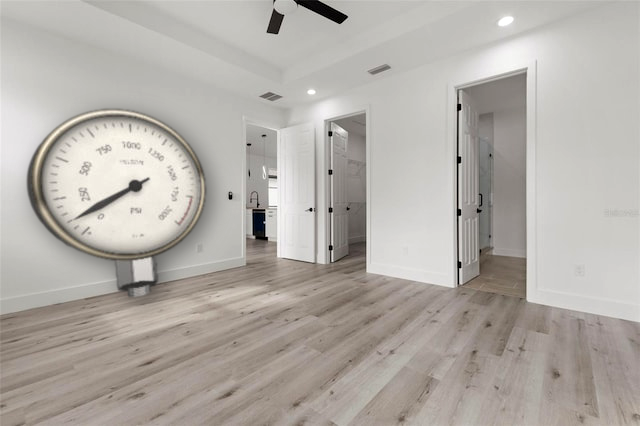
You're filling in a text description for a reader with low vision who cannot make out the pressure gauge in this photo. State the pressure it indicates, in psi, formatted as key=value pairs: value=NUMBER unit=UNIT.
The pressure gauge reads value=100 unit=psi
